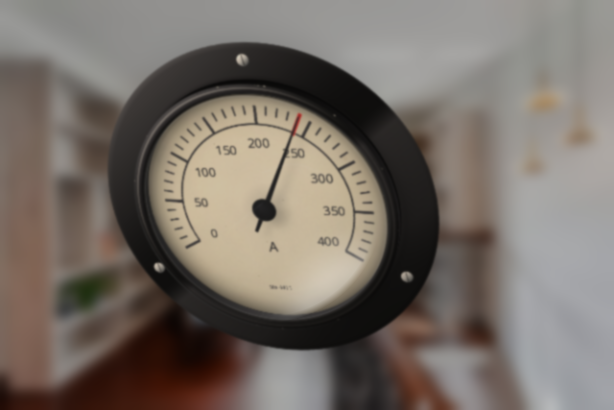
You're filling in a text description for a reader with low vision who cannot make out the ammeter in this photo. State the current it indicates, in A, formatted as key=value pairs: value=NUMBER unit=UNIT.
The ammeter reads value=240 unit=A
